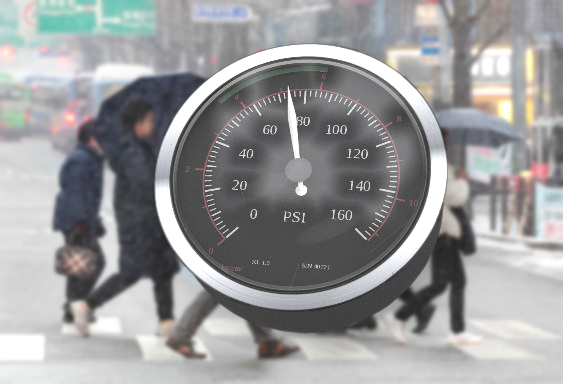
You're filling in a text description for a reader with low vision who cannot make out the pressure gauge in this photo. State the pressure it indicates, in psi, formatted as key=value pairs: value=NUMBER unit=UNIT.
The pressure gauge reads value=74 unit=psi
